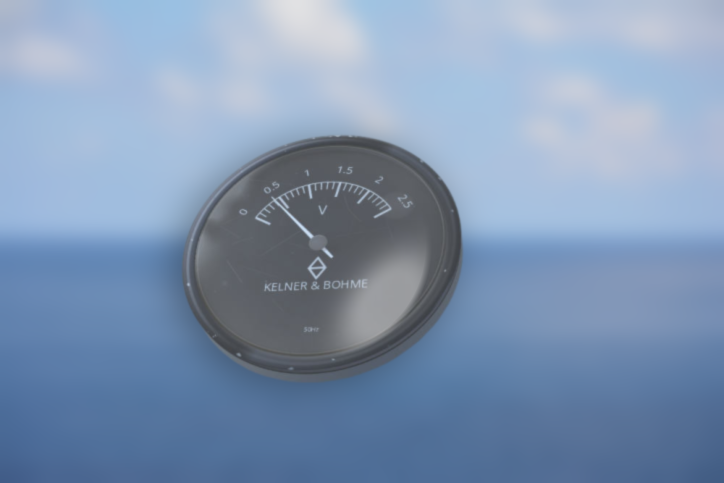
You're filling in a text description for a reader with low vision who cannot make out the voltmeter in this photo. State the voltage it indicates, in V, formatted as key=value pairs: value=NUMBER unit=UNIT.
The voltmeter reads value=0.4 unit=V
